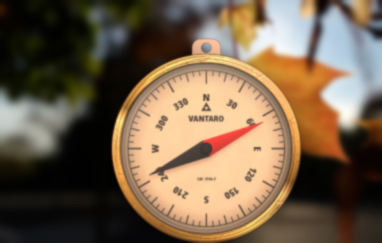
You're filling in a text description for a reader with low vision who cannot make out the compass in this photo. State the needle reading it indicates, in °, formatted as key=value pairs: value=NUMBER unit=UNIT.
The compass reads value=65 unit=°
